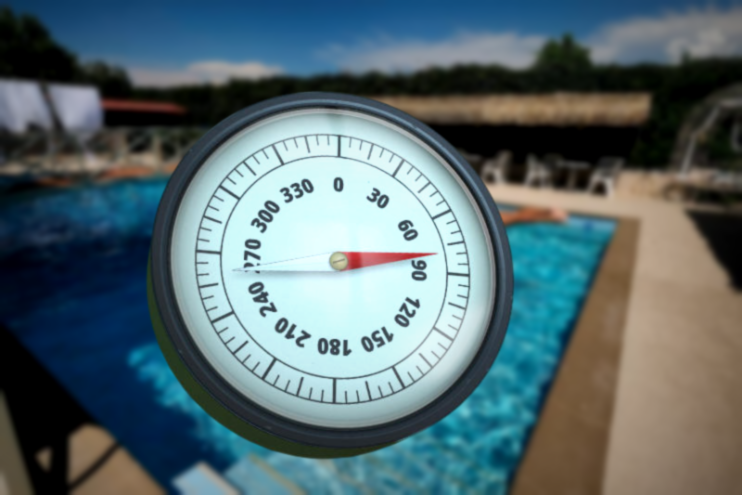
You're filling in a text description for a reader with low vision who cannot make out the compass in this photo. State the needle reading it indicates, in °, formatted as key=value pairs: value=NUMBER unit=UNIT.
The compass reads value=80 unit=°
